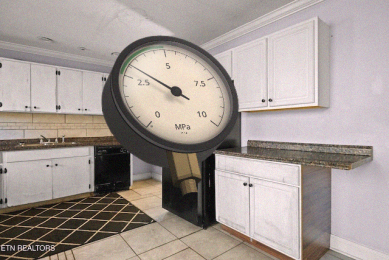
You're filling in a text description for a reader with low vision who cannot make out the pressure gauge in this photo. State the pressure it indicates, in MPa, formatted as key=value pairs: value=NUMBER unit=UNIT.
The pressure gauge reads value=3 unit=MPa
